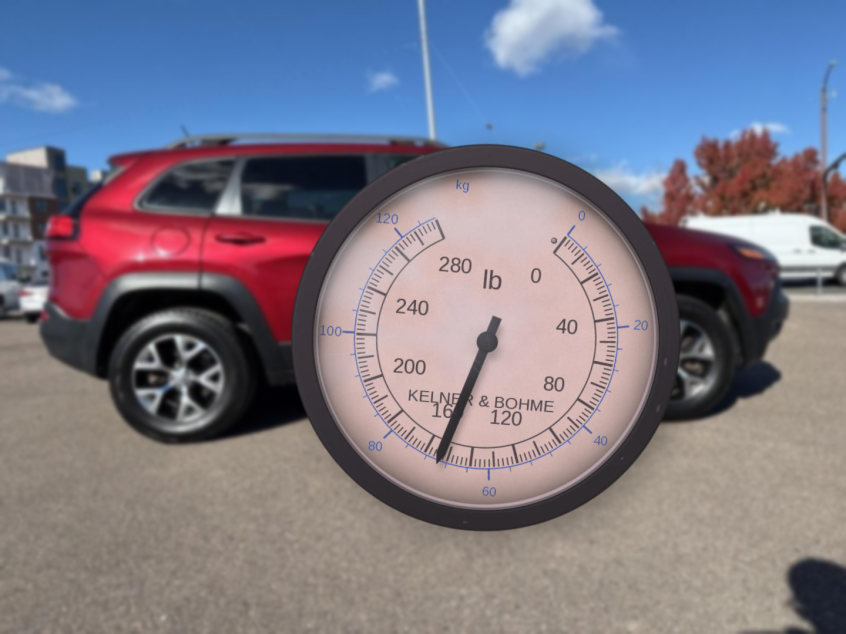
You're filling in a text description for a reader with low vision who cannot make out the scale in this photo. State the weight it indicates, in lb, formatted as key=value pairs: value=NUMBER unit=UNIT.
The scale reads value=154 unit=lb
